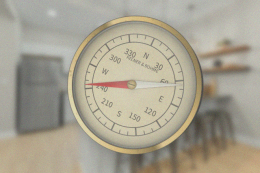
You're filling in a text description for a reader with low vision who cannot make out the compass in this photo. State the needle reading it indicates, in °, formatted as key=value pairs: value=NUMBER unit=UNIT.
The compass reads value=245 unit=°
